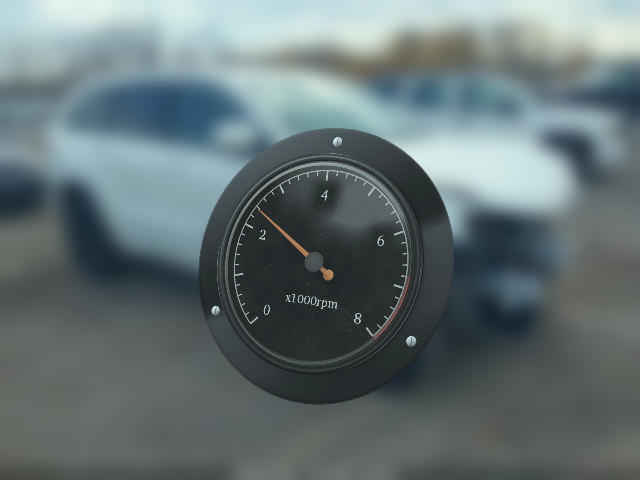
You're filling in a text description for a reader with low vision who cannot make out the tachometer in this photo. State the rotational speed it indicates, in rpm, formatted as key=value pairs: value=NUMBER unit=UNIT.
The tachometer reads value=2400 unit=rpm
